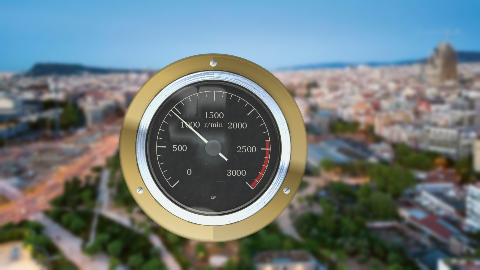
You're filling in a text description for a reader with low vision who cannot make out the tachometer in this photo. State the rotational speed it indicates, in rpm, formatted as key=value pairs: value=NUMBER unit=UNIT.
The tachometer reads value=950 unit=rpm
